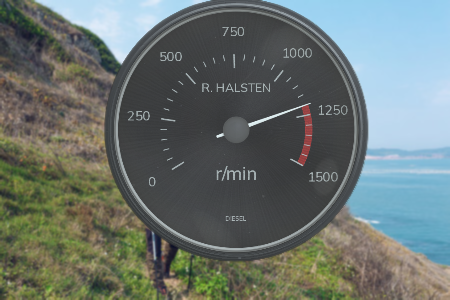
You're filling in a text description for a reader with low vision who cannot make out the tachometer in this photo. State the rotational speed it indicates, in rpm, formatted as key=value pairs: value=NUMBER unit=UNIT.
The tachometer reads value=1200 unit=rpm
